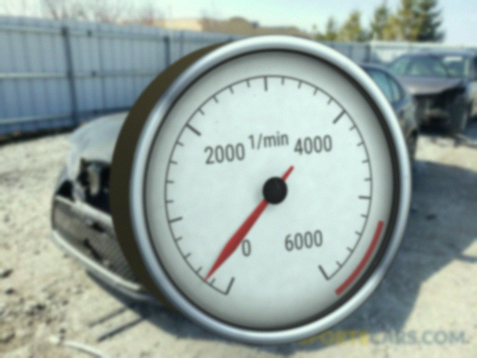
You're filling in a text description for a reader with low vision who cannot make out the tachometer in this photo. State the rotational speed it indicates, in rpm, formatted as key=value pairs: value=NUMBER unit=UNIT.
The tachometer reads value=300 unit=rpm
